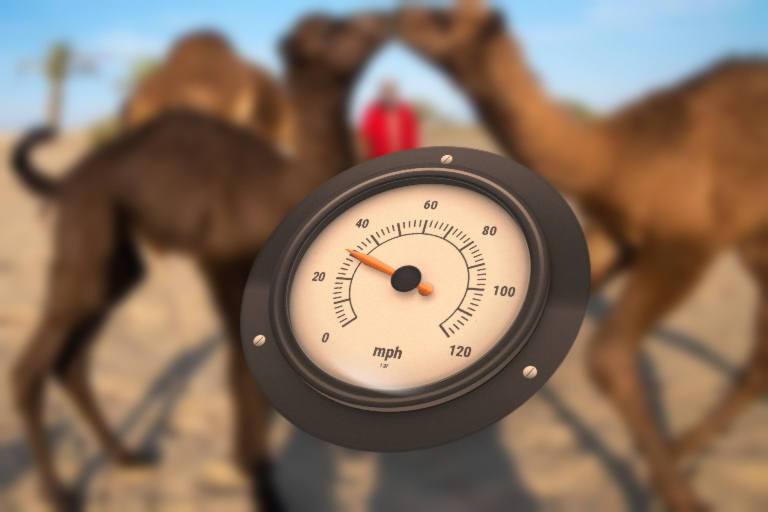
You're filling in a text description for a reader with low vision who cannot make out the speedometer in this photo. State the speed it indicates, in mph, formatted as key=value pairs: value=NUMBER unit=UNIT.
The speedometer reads value=30 unit=mph
